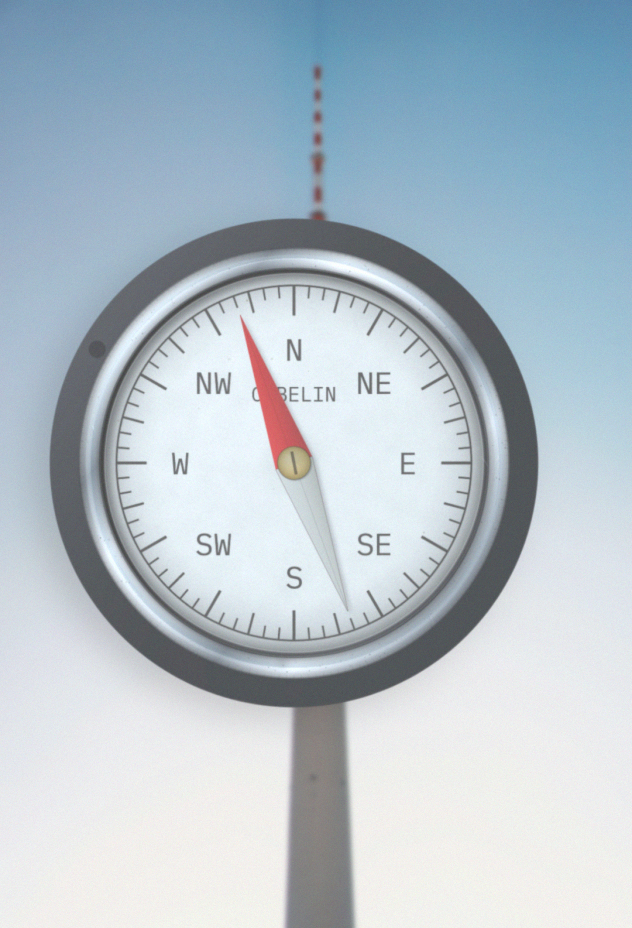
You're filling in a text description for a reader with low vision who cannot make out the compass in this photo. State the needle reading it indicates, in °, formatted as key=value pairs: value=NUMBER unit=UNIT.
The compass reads value=340 unit=°
